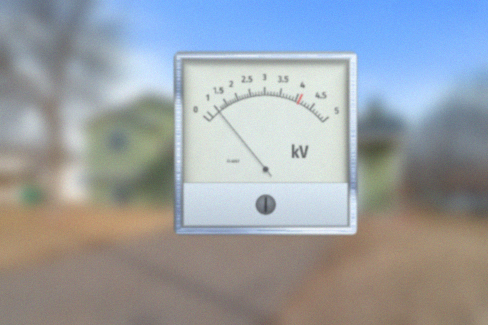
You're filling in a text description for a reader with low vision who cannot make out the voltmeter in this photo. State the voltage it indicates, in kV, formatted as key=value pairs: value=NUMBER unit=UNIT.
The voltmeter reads value=1 unit=kV
